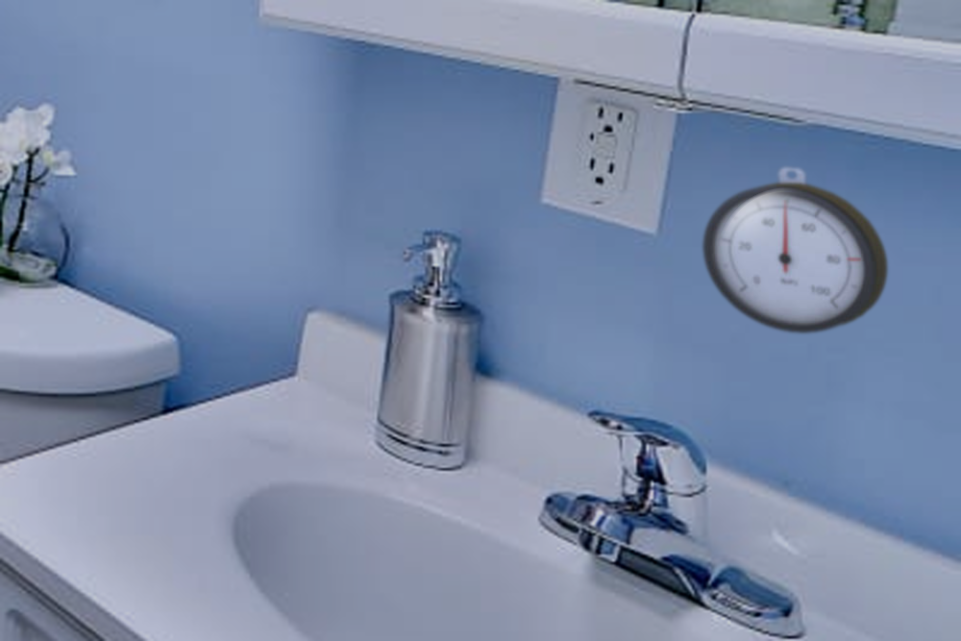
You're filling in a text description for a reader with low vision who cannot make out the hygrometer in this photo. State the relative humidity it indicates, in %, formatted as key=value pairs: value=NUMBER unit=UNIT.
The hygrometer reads value=50 unit=%
